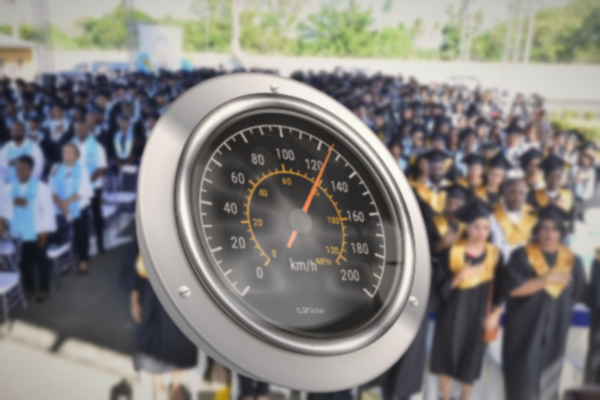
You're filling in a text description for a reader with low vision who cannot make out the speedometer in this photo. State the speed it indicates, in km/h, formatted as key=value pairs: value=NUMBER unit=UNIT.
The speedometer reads value=125 unit=km/h
